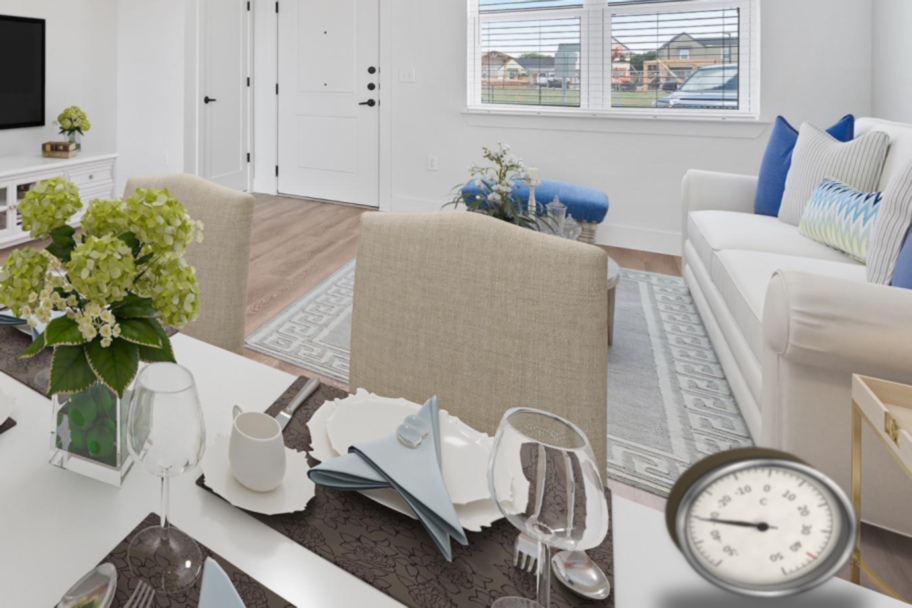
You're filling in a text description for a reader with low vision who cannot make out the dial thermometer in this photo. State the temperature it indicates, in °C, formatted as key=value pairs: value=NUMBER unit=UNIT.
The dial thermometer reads value=-30 unit=°C
